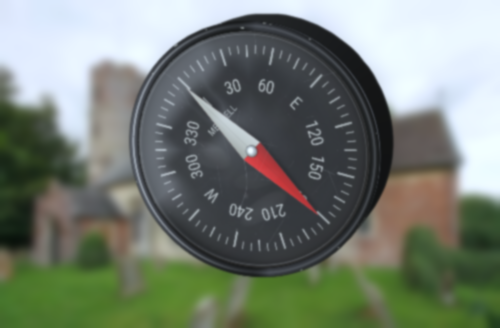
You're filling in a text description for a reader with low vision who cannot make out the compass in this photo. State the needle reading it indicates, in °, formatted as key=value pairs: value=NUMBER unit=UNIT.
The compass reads value=180 unit=°
